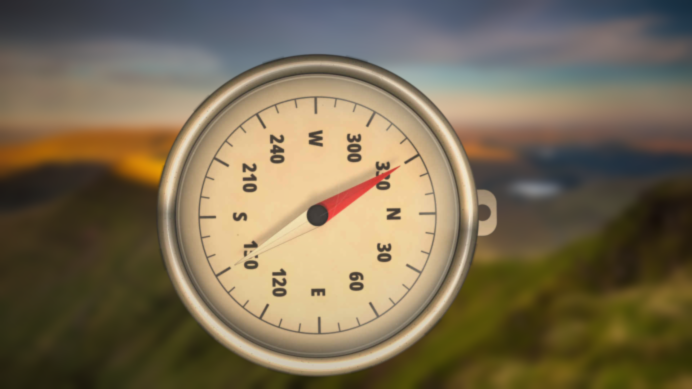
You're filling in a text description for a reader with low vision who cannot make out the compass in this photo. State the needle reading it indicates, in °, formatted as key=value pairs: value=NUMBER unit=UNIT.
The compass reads value=330 unit=°
